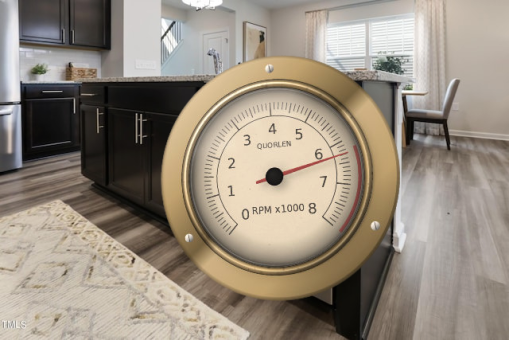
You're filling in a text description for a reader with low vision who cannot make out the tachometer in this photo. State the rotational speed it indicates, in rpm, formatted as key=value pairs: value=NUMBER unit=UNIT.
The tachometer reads value=6300 unit=rpm
